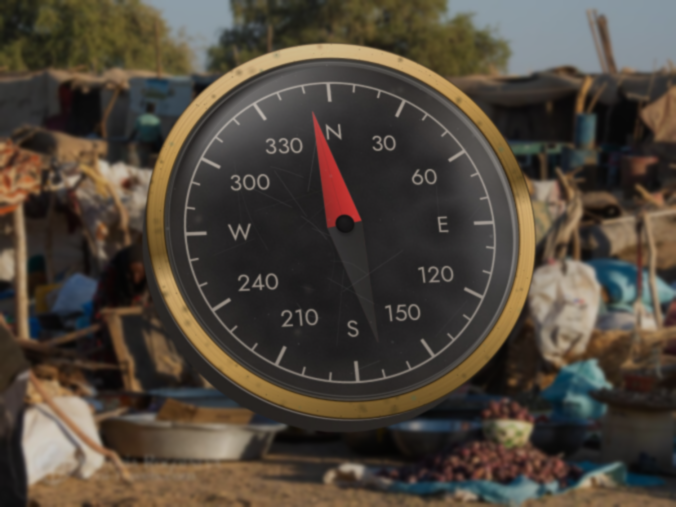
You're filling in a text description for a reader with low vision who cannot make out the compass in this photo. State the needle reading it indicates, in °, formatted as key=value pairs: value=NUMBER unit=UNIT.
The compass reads value=350 unit=°
